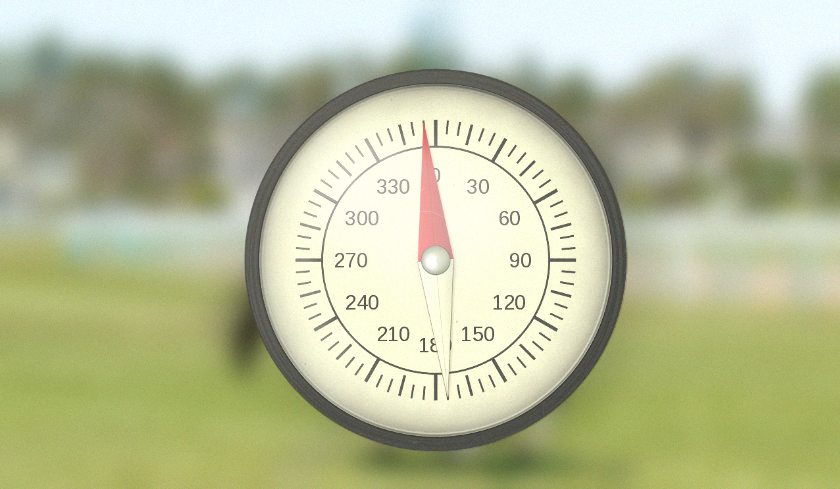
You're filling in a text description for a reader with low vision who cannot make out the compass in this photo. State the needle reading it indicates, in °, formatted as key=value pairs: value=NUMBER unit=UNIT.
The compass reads value=355 unit=°
